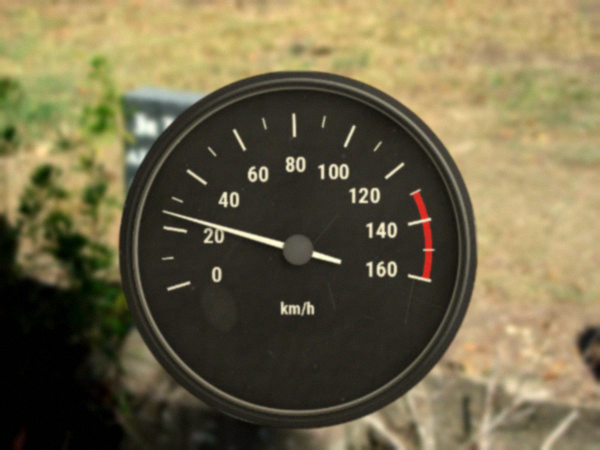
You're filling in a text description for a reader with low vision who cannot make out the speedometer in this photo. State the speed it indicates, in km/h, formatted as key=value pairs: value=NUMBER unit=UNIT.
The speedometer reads value=25 unit=km/h
